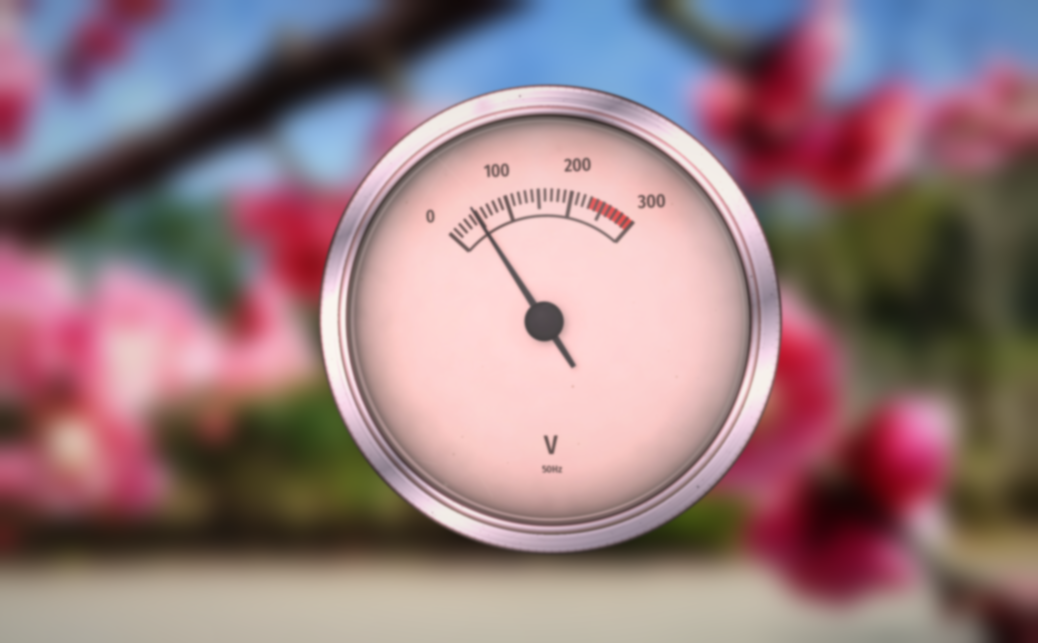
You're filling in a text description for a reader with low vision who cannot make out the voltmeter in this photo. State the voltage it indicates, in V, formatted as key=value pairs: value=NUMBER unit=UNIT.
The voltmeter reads value=50 unit=V
